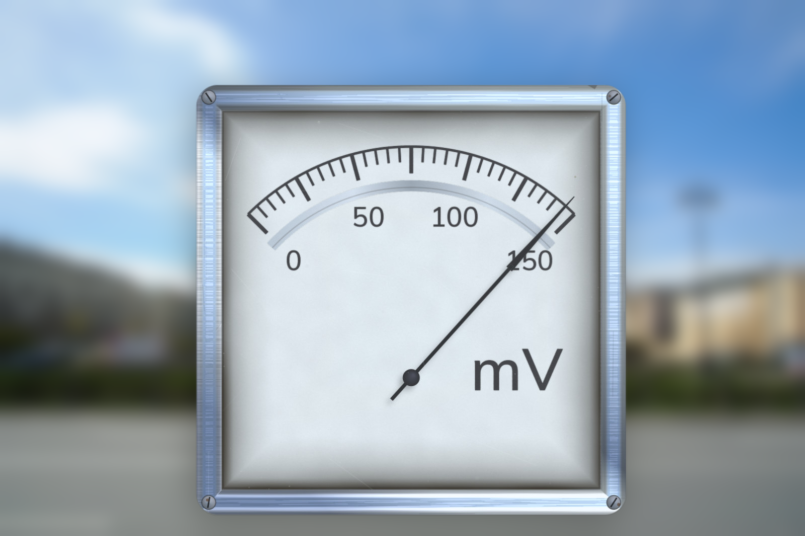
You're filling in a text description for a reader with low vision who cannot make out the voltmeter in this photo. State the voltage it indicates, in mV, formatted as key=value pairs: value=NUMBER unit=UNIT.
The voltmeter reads value=145 unit=mV
